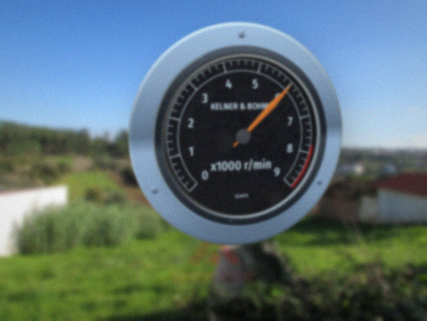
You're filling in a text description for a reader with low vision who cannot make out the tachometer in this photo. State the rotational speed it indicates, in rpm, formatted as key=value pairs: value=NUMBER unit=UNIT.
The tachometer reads value=6000 unit=rpm
